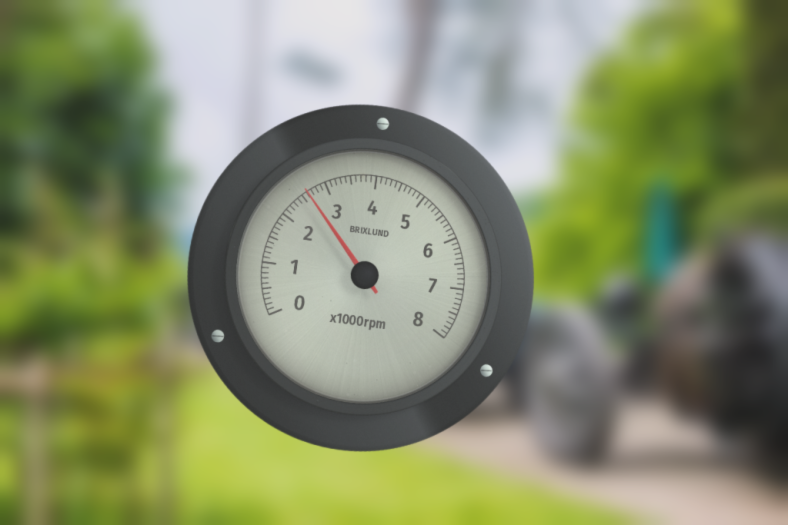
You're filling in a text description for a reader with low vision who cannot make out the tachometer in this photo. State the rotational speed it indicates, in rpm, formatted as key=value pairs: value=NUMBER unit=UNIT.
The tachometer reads value=2600 unit=rpm
